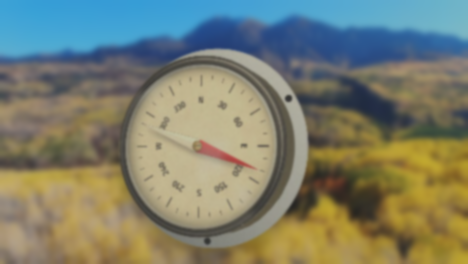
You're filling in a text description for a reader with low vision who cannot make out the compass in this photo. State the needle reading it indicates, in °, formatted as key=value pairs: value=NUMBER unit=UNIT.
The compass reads value=110 unit=°
